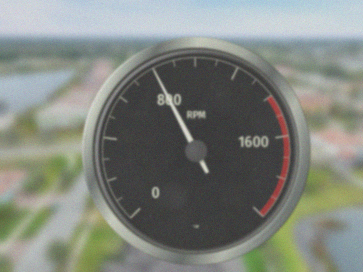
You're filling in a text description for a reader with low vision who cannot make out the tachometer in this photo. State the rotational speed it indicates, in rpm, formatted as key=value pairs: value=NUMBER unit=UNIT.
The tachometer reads value=800 unit=rpm
